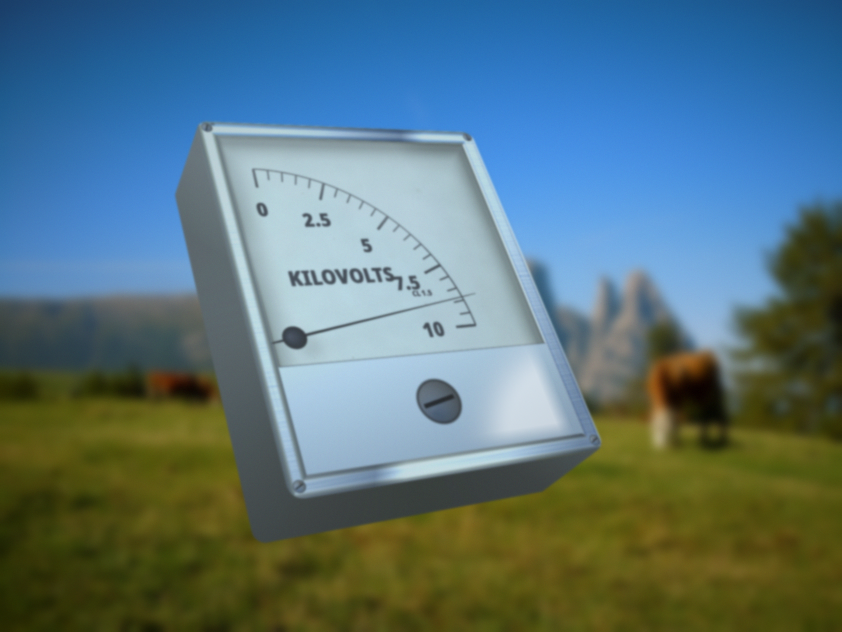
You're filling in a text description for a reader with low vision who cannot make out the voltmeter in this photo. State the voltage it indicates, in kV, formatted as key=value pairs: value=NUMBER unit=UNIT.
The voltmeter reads value=9 unit=kV
